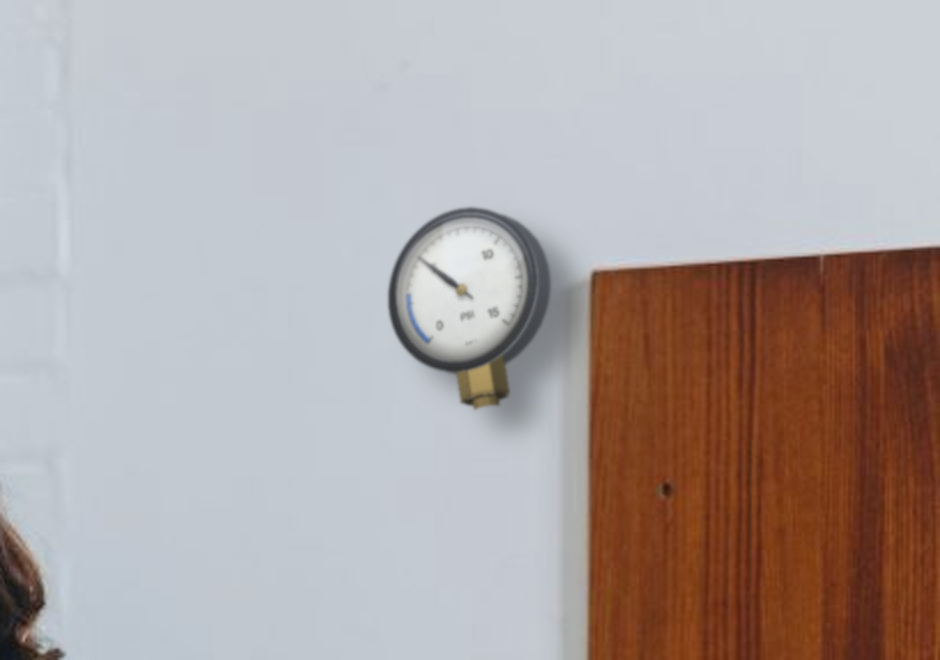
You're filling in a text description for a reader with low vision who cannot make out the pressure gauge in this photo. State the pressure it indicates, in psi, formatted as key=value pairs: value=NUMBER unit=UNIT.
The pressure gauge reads value=5 unit=psi
